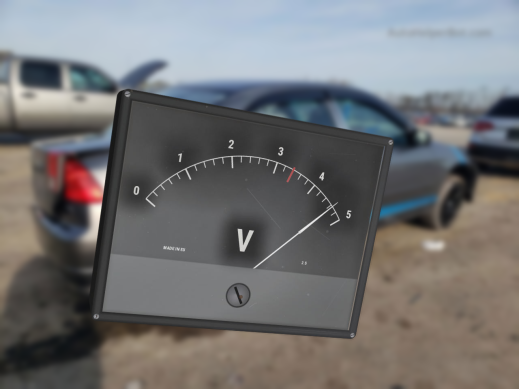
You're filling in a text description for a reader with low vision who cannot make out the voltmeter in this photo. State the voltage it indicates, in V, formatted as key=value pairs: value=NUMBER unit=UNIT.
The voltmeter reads value=4.6 unit=V
